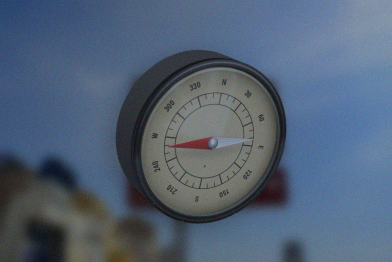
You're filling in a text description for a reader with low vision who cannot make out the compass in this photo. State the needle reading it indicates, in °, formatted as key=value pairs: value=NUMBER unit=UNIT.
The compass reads value=260 unit=°
